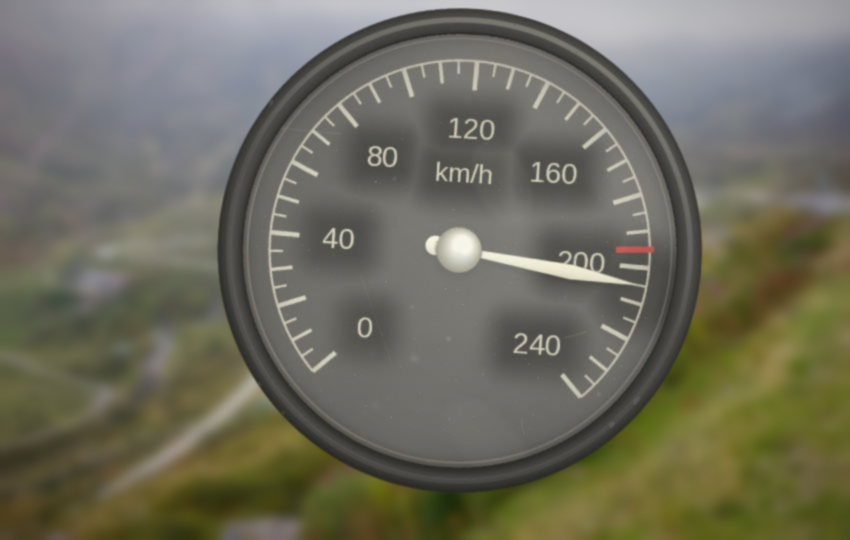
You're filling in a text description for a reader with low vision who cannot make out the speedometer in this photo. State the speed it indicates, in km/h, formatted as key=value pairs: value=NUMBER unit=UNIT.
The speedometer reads value=205 unit=km/h
